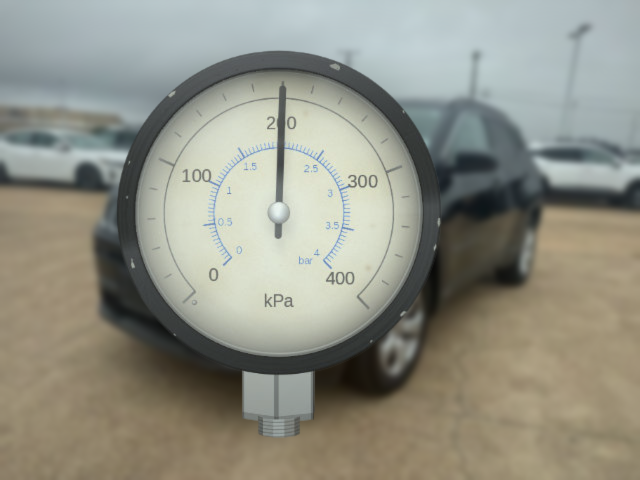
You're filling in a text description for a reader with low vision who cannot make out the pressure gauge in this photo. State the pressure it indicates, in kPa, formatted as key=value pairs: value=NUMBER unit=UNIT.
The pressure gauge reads value=200 unit=kPa
